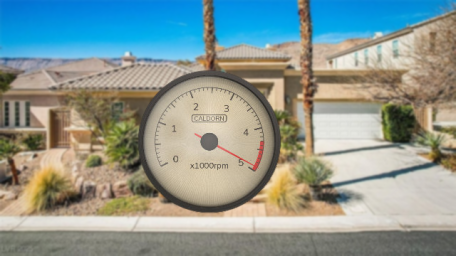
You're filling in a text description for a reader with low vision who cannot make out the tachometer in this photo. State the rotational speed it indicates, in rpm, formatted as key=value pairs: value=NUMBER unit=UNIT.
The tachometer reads value=4900 unit=rpm
